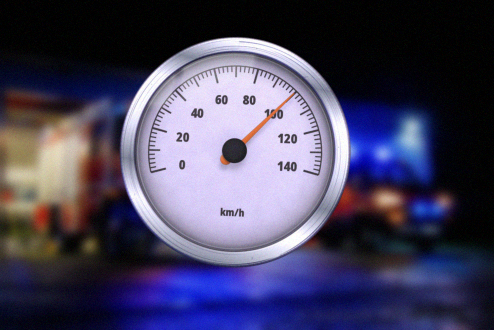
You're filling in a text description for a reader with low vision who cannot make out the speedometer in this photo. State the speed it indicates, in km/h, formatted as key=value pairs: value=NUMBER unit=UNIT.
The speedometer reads value=100 unit=km/h
